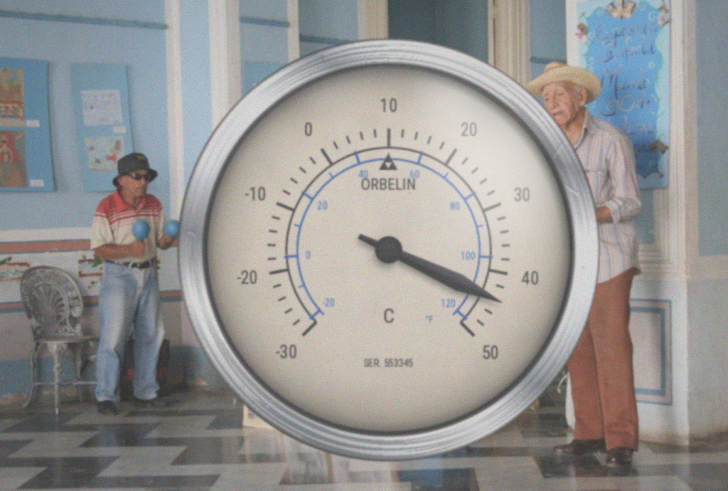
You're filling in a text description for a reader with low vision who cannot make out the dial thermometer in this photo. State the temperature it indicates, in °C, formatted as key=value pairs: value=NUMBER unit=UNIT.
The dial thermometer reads value=44 unit=°C
